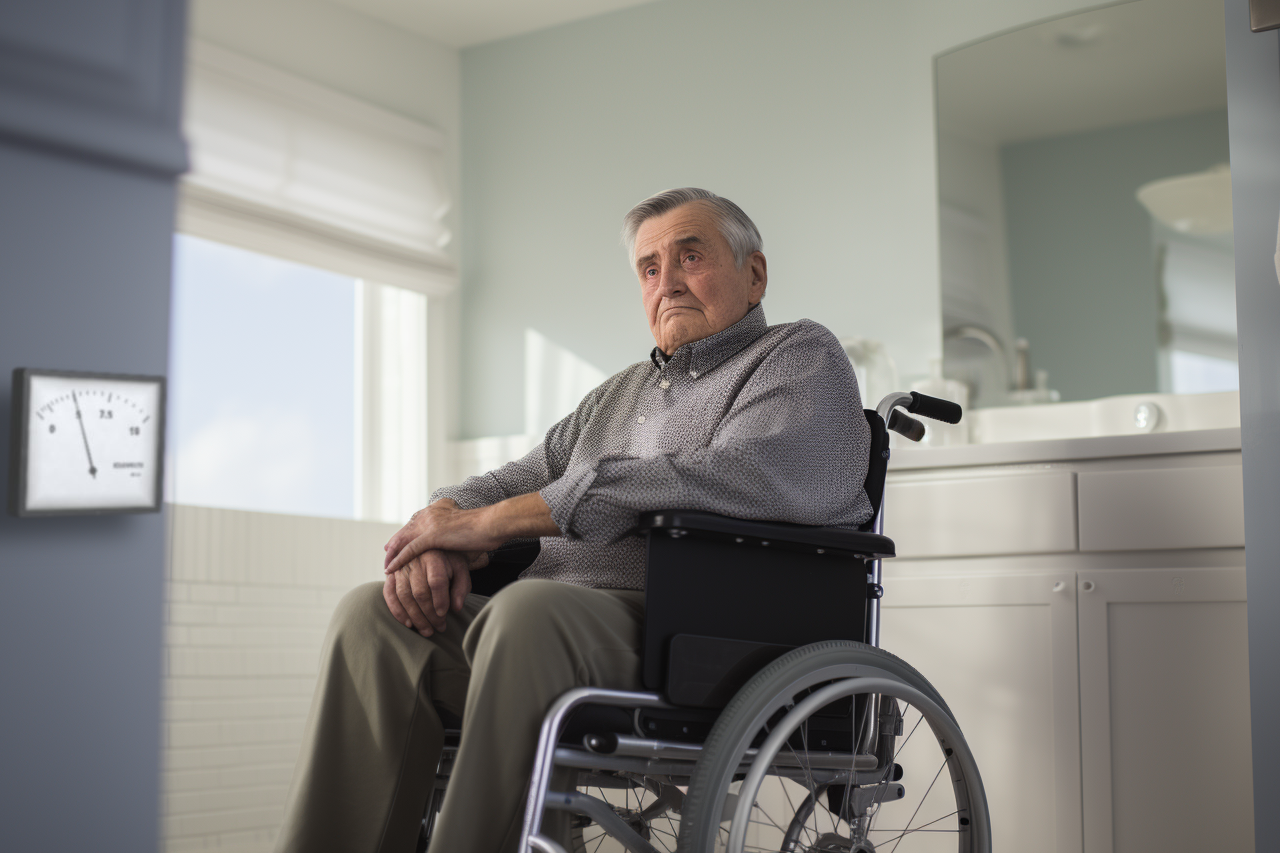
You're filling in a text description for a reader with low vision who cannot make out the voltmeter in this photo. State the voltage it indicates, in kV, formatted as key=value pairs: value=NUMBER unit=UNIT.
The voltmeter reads value=5 unit=kV
